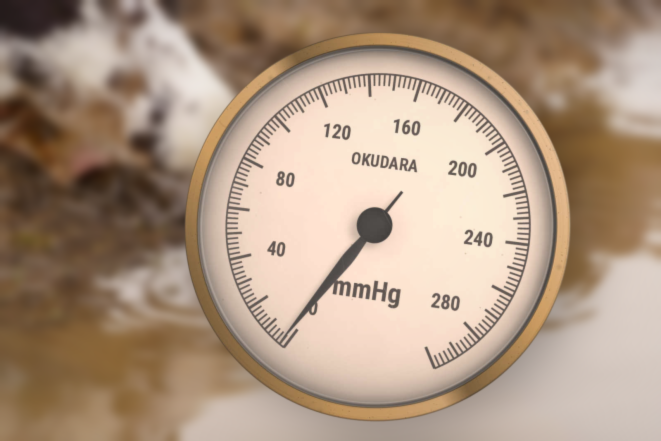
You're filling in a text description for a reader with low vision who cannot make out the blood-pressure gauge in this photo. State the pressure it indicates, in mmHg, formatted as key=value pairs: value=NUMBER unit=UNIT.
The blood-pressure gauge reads value=2 unit=mmHg
